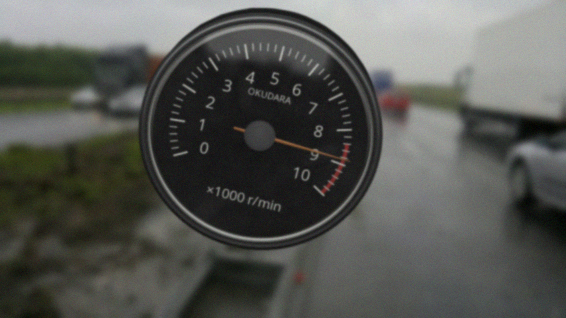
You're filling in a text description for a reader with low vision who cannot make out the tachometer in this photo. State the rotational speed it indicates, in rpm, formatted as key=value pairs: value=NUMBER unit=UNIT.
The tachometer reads value=8800 unit=rpm
